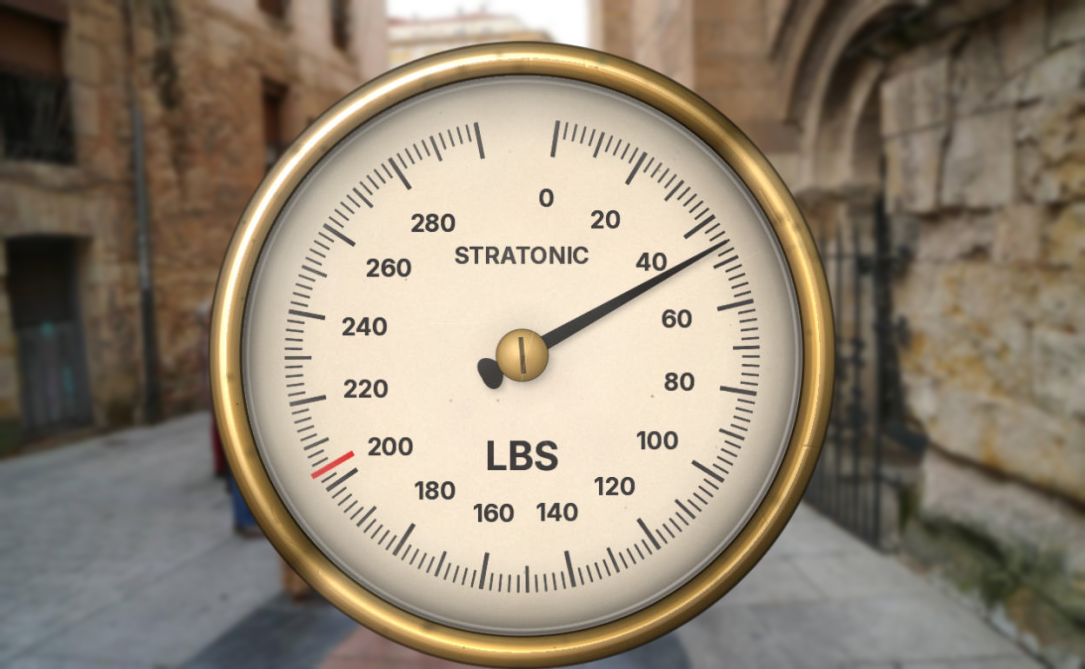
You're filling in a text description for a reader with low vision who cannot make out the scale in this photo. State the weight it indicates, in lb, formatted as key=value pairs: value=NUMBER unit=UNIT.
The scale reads value=46 unit=lb
